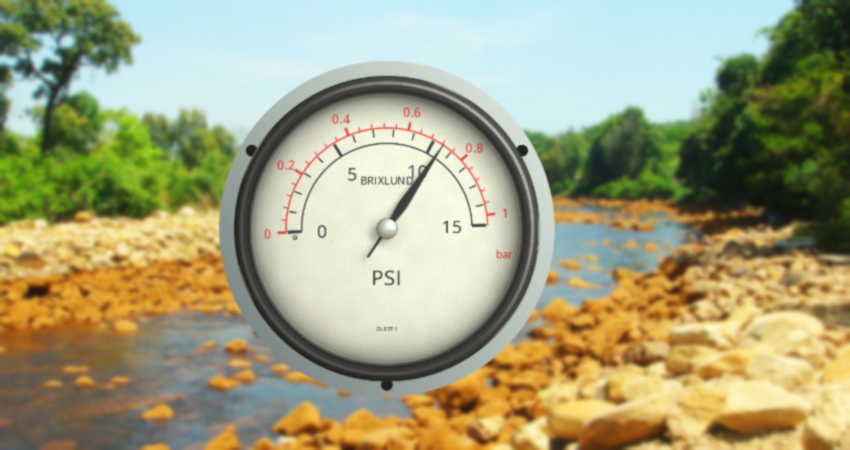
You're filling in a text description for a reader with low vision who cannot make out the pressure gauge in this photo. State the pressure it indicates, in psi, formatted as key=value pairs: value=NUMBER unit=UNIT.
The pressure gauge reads value=10.5 unit=psi
